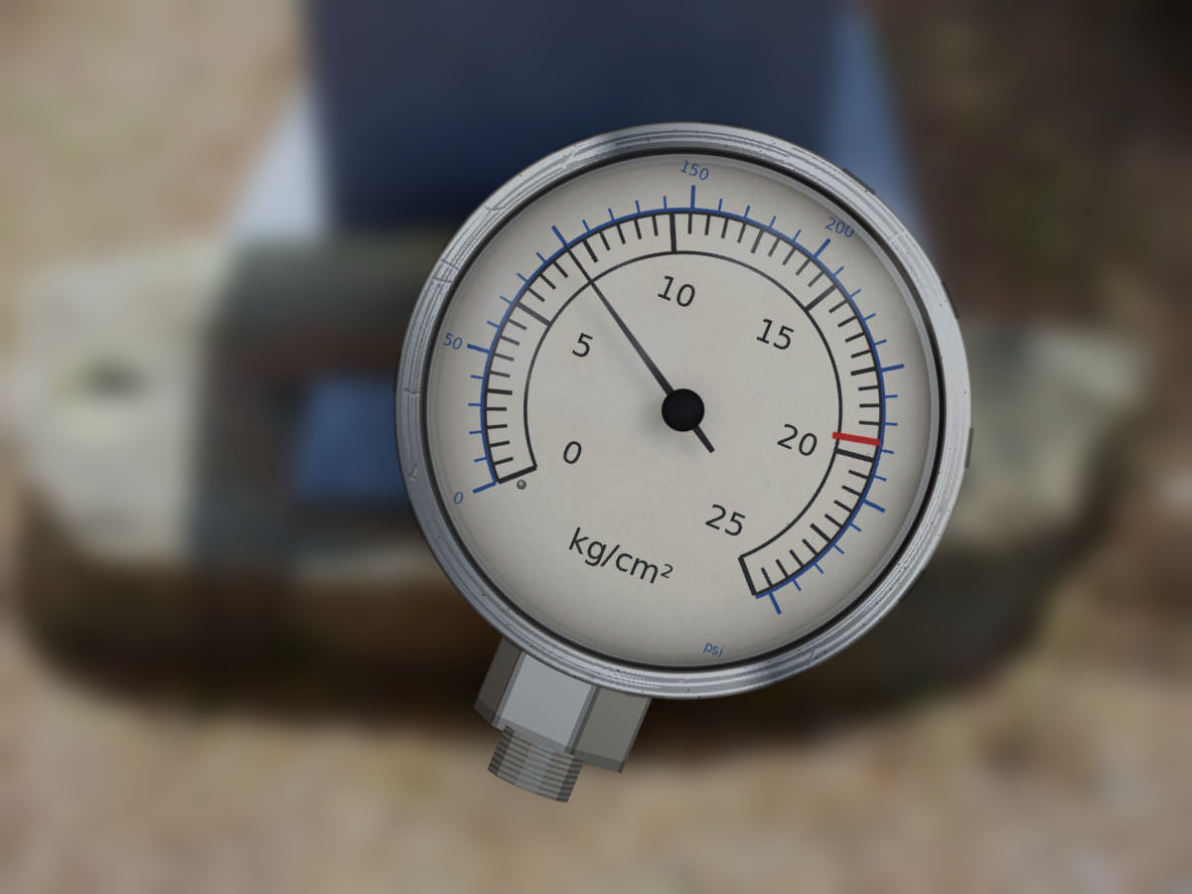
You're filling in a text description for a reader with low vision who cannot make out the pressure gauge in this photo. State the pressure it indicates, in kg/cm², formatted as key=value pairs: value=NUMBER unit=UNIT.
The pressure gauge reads value=7 unit=kg/cm²
